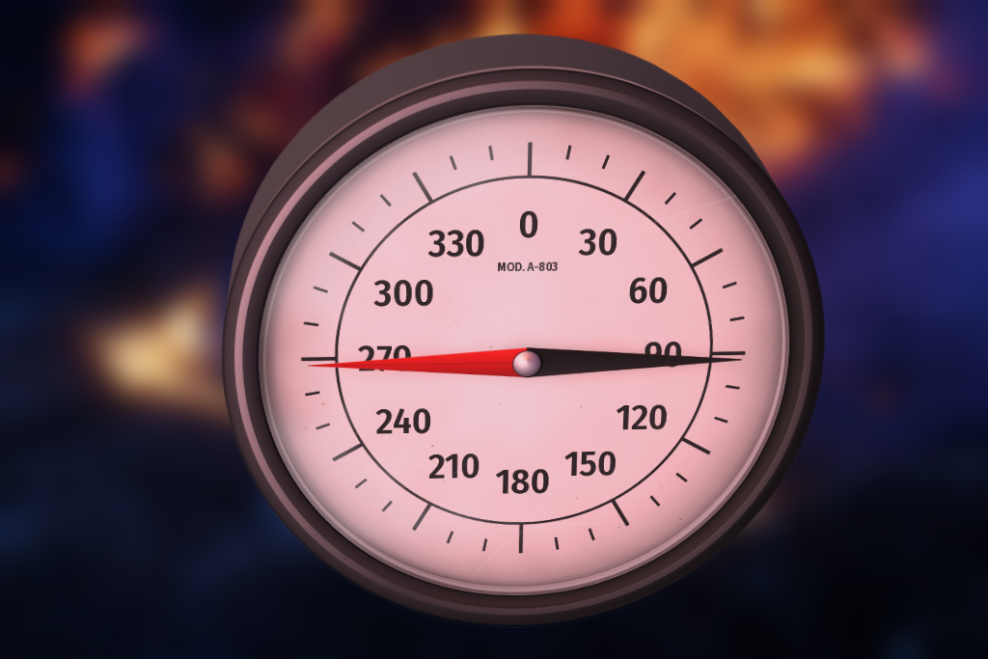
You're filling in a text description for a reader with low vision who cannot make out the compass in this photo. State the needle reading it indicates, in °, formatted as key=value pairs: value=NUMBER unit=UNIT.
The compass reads value=270 unit=°
